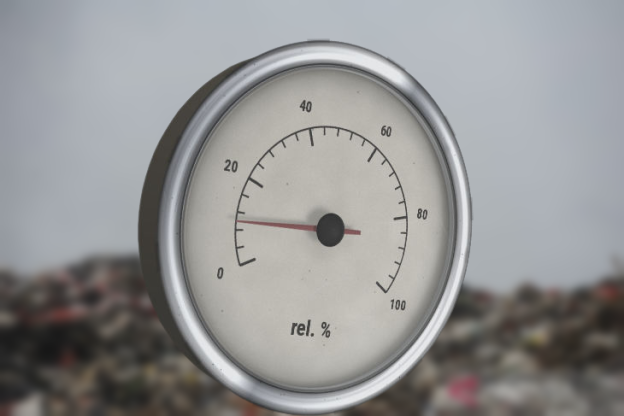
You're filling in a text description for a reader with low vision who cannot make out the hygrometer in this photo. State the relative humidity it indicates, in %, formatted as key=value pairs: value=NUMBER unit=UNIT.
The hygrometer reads value=10 unit=%
